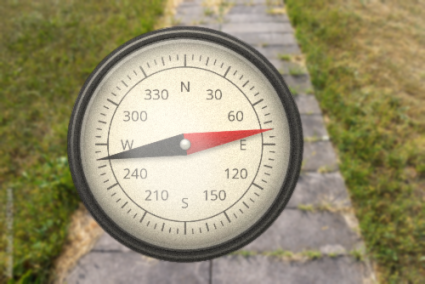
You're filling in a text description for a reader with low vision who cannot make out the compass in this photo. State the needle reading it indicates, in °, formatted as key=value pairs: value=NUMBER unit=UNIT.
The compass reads value=80 unit=°
